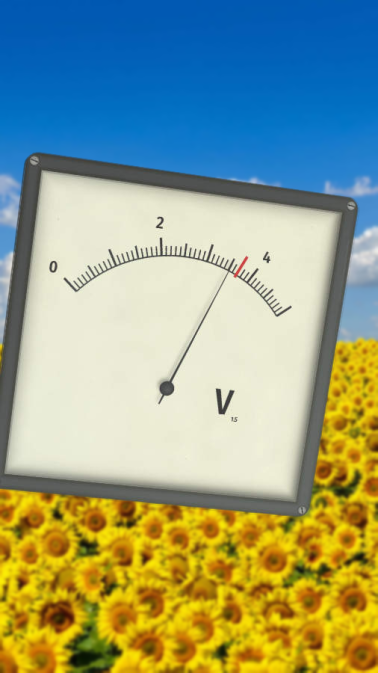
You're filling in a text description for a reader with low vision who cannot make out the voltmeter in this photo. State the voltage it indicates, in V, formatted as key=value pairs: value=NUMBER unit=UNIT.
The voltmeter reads value=3.5 unit=V
